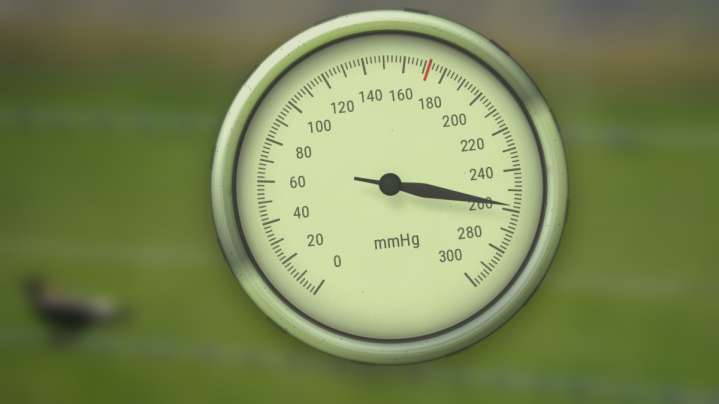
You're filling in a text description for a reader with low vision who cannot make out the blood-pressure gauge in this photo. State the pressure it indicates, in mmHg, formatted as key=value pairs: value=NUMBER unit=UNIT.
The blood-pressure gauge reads value=258 unit=mmHg
